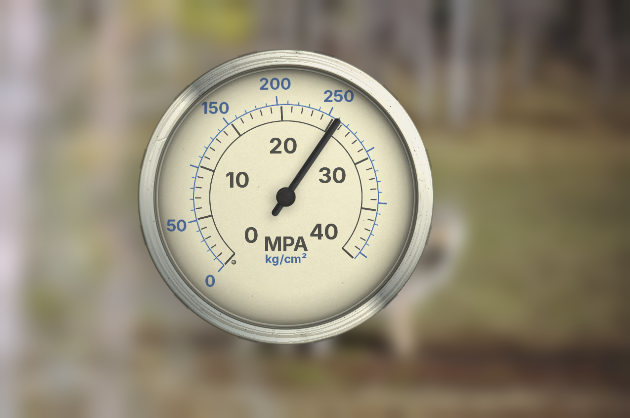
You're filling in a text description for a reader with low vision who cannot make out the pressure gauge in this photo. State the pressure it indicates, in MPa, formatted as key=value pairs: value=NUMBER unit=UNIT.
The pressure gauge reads value=25.5 unit=MPa
